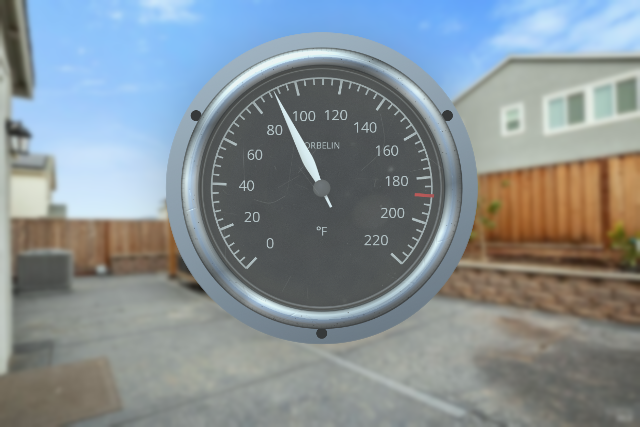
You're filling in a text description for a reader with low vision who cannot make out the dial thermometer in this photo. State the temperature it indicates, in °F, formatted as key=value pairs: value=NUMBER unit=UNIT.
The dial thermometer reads value=90 unit=°F
